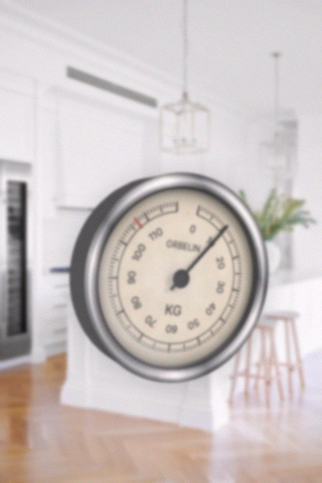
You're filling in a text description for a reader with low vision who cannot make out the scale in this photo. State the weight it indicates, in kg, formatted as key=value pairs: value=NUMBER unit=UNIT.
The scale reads value=10 unit=kg
